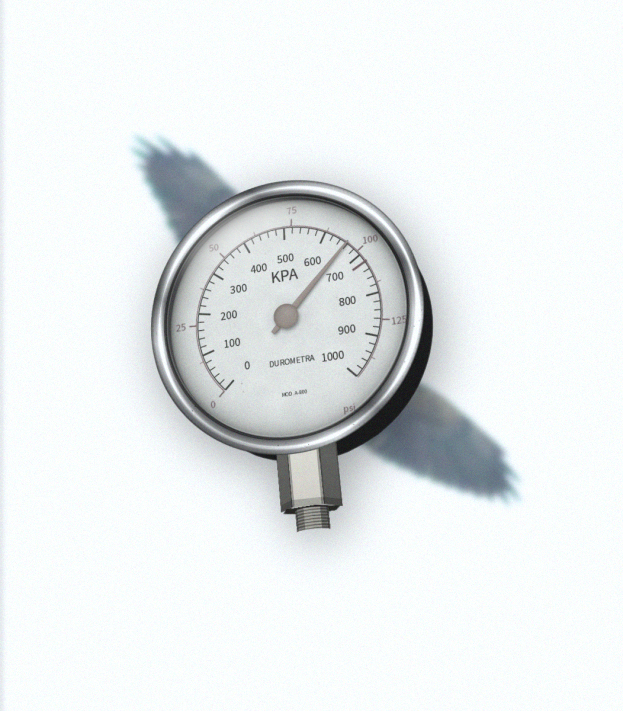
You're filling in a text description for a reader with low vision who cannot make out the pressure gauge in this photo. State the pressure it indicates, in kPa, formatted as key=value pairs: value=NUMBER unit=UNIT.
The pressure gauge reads value=660 unit=kPa
